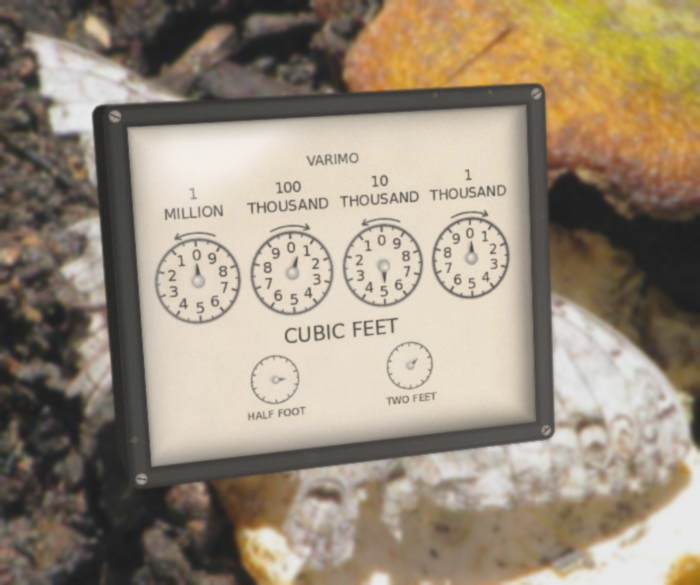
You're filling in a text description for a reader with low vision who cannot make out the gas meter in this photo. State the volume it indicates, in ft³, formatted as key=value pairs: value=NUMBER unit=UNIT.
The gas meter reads value=5000 unit=ft³
